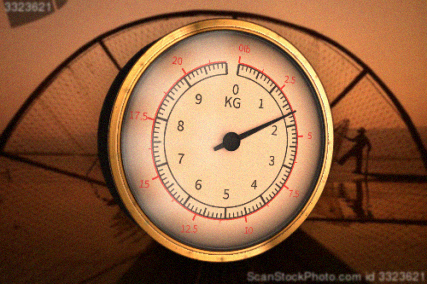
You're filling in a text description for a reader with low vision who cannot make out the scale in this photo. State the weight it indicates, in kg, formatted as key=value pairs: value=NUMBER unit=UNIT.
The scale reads value=1.7 unit=kg
